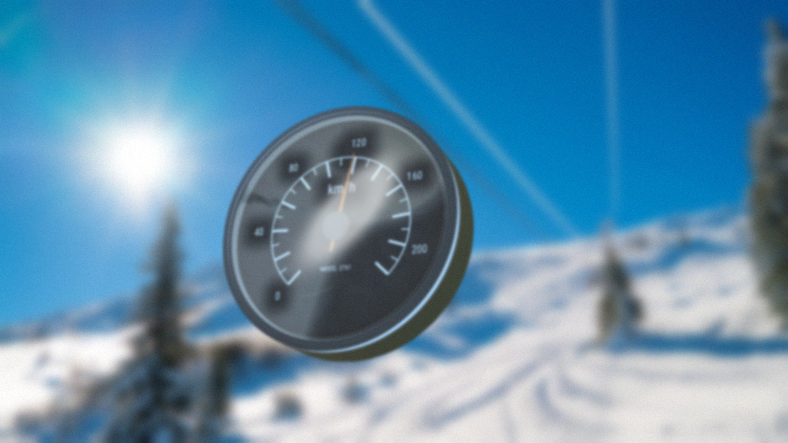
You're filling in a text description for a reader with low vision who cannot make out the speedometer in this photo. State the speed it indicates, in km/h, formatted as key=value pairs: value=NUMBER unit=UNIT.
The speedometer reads value=120 unit=km/h
